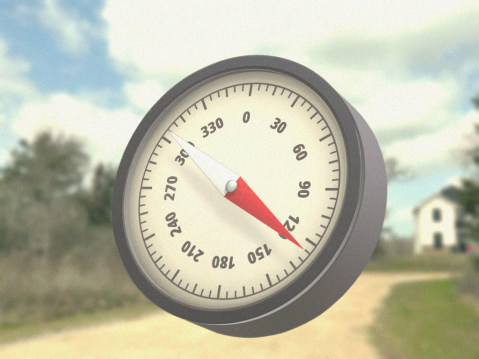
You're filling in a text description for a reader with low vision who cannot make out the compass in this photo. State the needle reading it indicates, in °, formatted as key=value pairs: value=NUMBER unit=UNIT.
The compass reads value=125 unit=°
